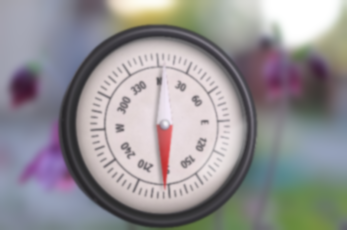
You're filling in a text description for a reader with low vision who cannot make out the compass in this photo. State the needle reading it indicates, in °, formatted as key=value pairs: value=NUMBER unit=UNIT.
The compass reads value=185 unit=°
